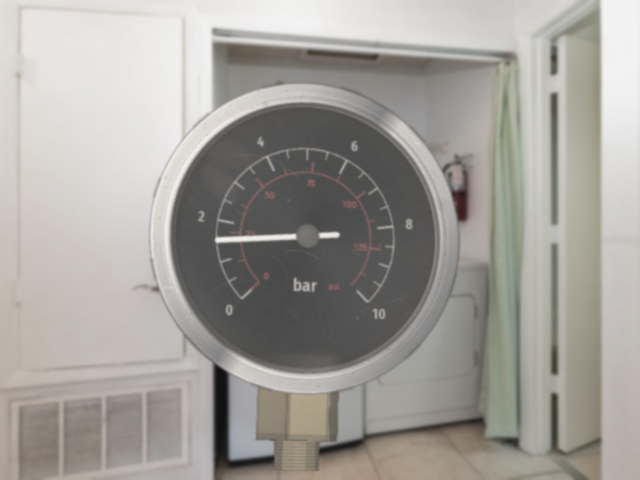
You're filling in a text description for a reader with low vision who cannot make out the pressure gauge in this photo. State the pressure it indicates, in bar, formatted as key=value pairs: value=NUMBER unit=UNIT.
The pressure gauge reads value=1.5 unit=bar
